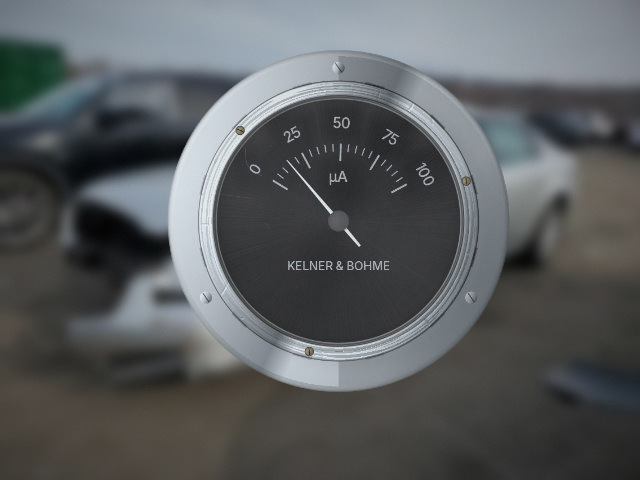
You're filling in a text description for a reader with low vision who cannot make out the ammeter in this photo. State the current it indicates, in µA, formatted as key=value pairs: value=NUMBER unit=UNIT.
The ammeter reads value=15 unit=µA
